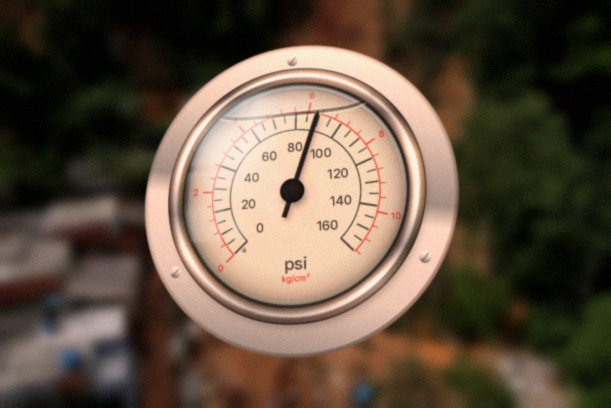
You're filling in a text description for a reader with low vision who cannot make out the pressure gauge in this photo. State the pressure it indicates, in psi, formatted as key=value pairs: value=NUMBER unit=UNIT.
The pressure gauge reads value=90 unit=psi
